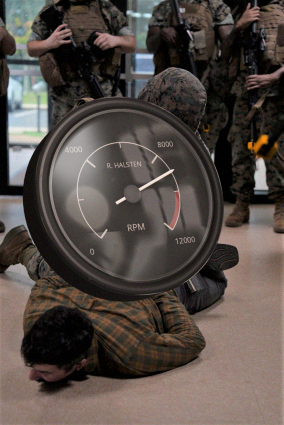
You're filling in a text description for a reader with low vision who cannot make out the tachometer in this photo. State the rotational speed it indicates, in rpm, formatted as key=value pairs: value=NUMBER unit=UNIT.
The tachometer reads value=9000 unit=rpm
